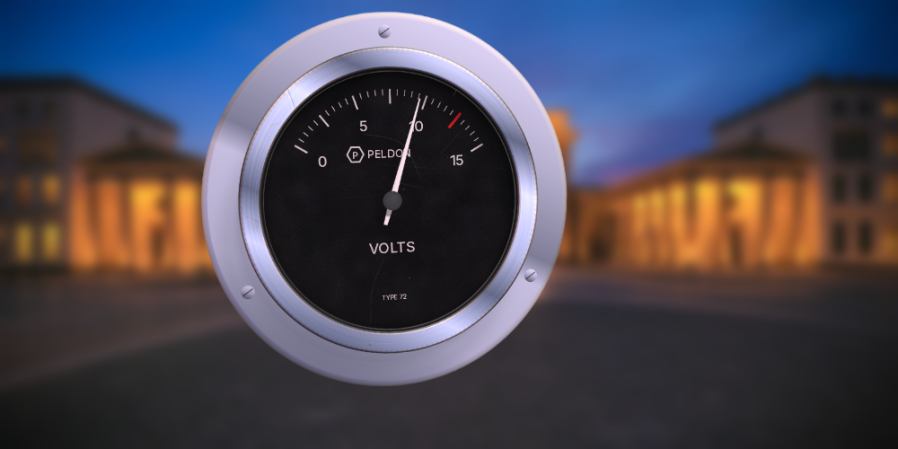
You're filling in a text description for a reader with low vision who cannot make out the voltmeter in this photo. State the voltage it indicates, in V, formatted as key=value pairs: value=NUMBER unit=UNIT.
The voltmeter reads value=9.5 unit=V
